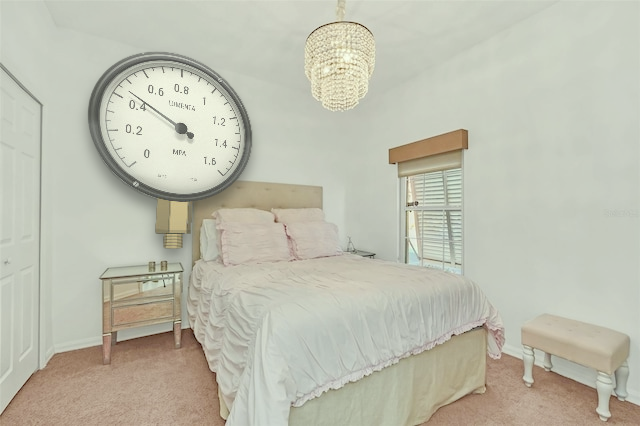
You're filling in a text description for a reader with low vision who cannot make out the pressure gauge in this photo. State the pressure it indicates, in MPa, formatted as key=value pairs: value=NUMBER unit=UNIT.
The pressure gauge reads value=0.45 unit=MPa
